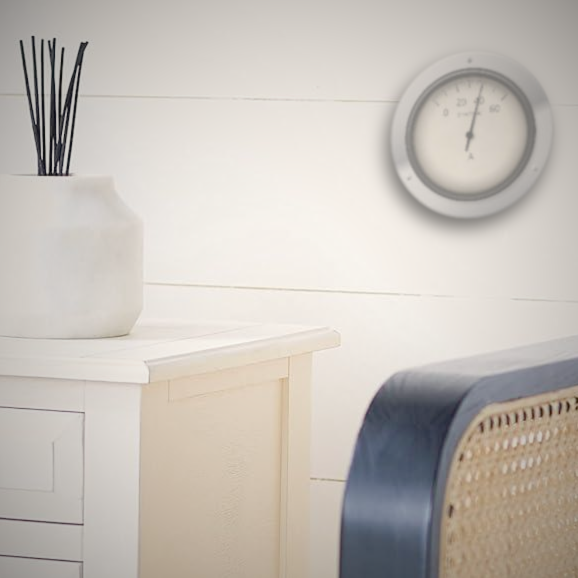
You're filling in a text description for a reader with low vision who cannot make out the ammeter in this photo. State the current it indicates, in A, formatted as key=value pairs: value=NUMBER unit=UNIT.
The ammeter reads value=40 unit=A
